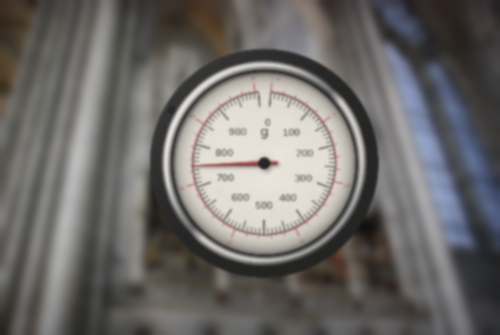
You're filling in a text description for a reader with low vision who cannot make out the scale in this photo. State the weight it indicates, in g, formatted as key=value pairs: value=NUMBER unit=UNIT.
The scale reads value=750 unit=g
